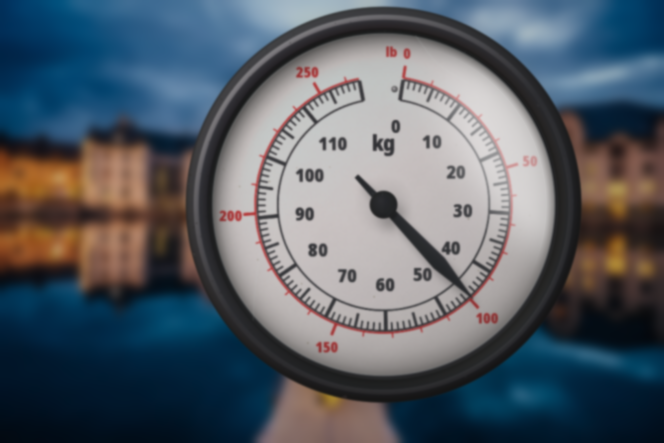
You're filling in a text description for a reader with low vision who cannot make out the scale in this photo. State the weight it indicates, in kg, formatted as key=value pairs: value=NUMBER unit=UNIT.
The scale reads value=45 unit=kg
